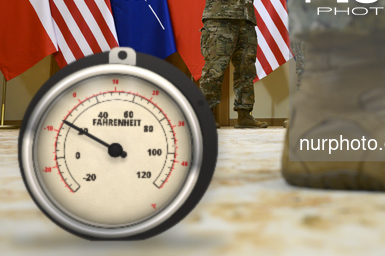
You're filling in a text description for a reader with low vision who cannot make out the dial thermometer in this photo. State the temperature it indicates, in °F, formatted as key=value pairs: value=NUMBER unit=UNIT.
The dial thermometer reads value=20 unit=°F
